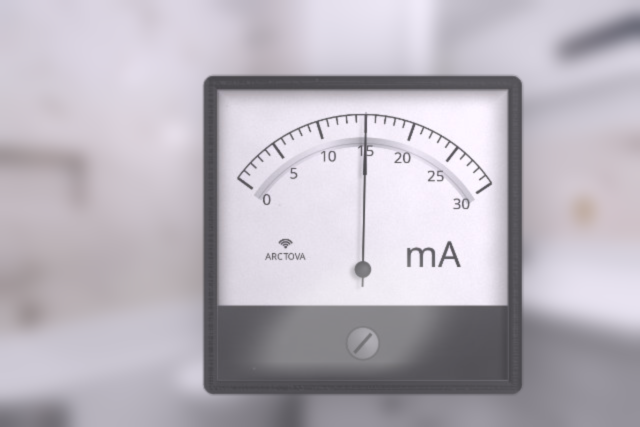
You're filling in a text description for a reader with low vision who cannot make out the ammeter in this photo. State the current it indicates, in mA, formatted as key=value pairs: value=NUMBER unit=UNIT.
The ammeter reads value=15 unit=mA
